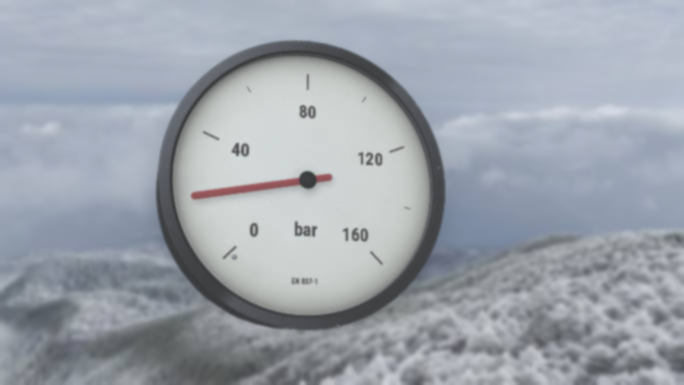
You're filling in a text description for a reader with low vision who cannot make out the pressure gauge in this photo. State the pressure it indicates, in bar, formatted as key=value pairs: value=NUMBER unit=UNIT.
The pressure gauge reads value=20 unit=bar
